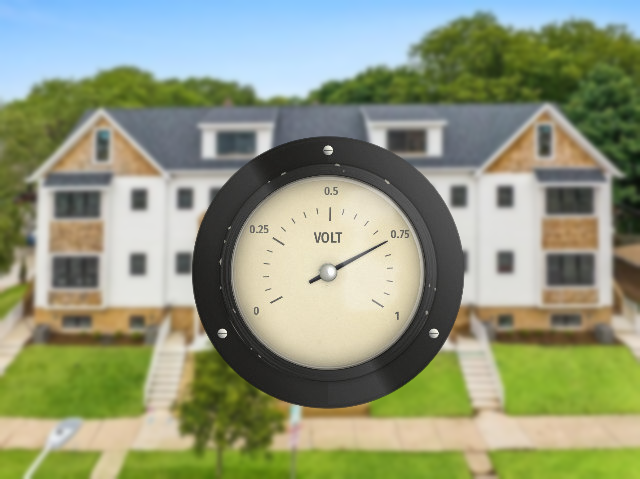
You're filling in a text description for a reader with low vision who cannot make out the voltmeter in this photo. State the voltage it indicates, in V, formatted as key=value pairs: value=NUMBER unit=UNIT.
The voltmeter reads value=0.75 unit=V
